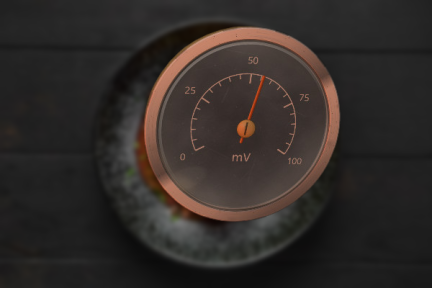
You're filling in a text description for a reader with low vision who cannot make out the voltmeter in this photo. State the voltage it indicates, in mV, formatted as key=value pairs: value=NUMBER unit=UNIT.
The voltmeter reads value=55 unit=mV
